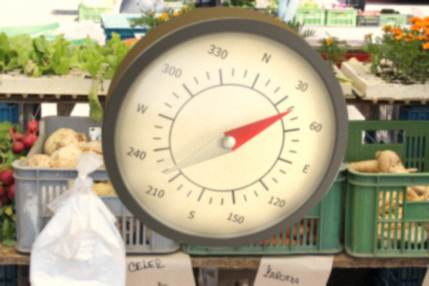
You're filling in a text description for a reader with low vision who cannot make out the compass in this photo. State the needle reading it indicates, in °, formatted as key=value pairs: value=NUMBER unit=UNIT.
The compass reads value=40 unit=°
